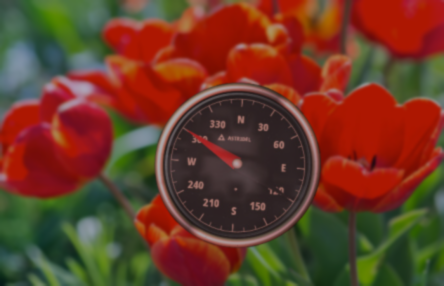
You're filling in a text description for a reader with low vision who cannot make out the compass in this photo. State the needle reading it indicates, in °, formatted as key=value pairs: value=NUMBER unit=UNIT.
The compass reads value=300 unit=°
